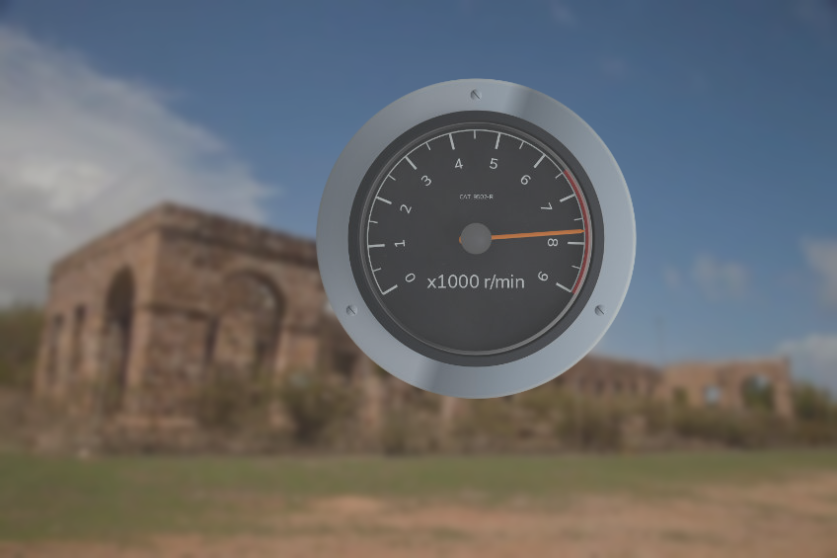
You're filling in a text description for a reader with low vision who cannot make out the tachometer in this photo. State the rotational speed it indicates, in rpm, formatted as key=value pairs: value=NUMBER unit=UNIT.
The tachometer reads value=7750 unit=rpm
